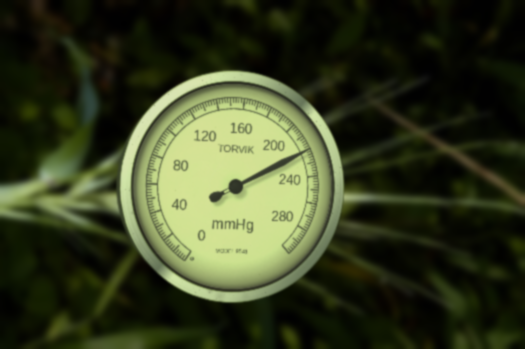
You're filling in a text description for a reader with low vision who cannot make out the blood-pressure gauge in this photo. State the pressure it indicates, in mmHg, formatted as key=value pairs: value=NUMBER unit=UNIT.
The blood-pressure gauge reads value=220 unit=mmHg
